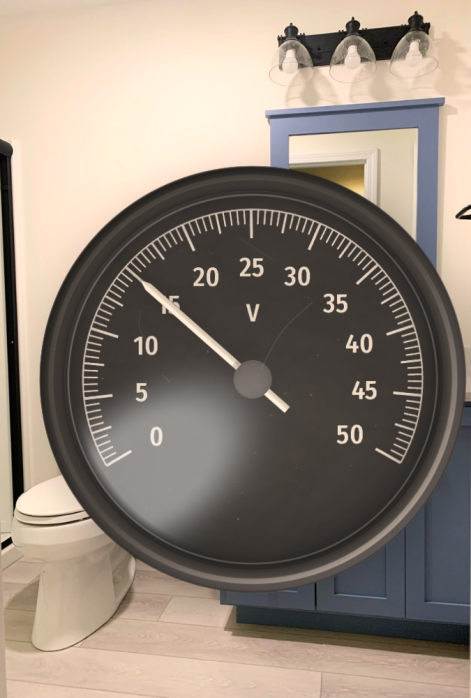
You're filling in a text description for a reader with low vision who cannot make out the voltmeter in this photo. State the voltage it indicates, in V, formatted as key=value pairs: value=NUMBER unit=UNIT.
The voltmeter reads value=15 unit=V
